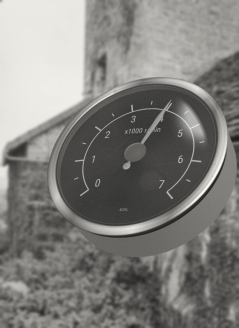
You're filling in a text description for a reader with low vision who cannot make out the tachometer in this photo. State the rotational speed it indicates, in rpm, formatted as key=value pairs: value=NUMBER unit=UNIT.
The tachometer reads value=4000 unit=rpm
